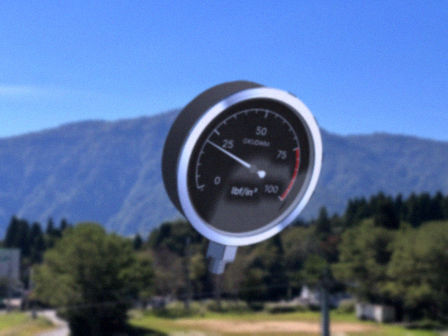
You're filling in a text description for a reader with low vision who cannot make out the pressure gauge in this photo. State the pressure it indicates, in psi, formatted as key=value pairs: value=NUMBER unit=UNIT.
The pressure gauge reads value=20 unit=psi
